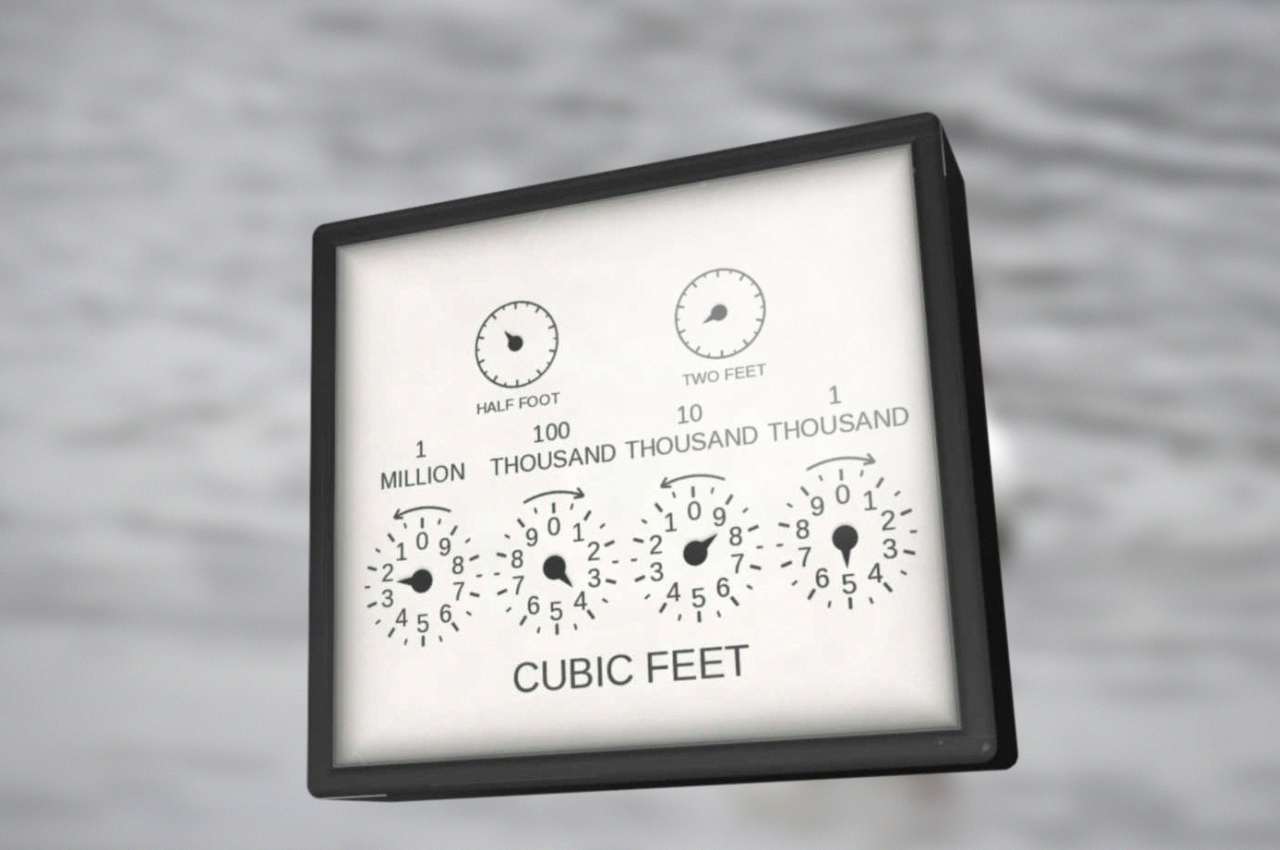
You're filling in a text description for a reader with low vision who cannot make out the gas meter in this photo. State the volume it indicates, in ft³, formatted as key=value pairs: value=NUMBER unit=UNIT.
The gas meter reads value=238500 unit=ft³
